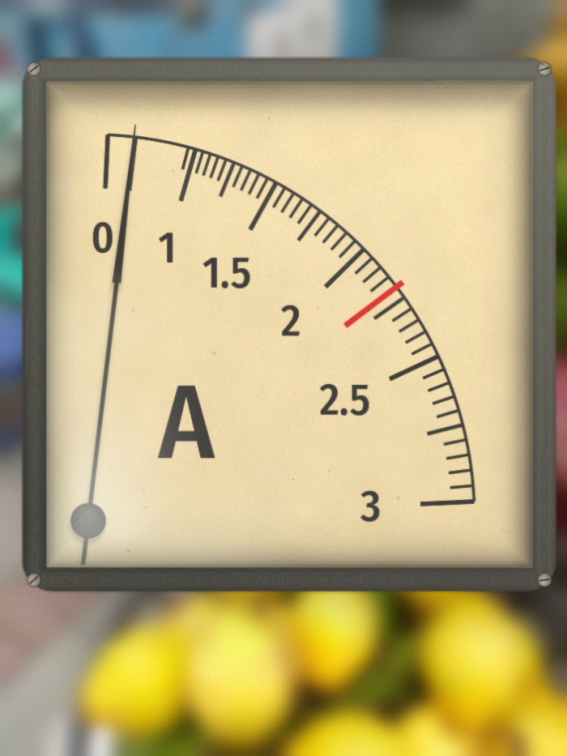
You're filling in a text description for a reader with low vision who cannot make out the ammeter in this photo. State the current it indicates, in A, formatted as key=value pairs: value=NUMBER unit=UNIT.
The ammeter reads value=0.5 unit=A
